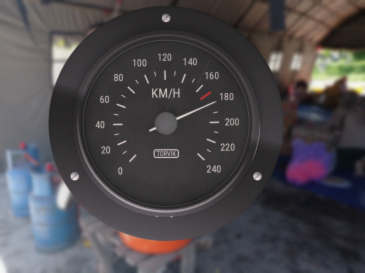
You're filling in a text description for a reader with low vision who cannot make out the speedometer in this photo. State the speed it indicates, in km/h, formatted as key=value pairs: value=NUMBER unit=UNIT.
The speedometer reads value=180 unit=km/h
